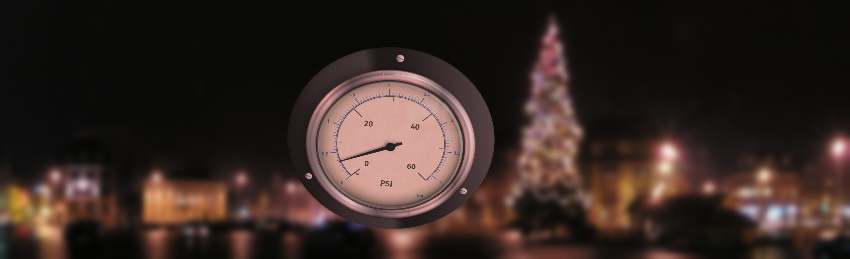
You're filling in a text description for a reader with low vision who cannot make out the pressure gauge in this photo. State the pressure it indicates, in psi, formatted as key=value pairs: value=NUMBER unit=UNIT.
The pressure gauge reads value=5 unit=psi
